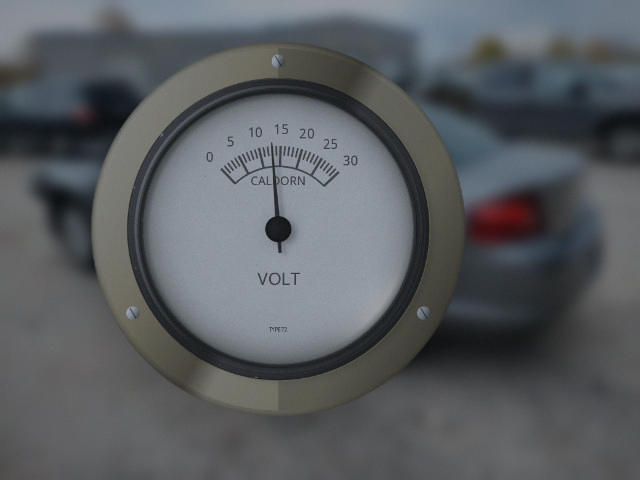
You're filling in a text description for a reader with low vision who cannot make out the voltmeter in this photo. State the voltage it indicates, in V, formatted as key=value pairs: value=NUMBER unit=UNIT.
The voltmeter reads value=13 unit=V
